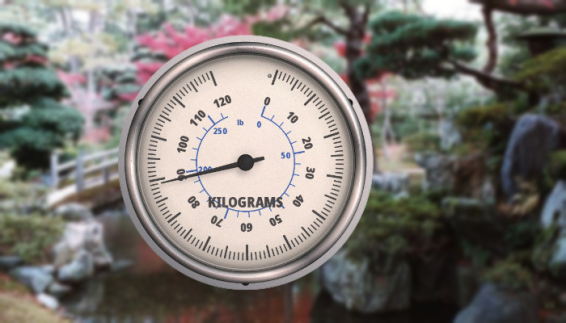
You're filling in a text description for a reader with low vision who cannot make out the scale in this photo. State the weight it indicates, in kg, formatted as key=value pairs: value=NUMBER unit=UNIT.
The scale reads value=89 unit=kg
